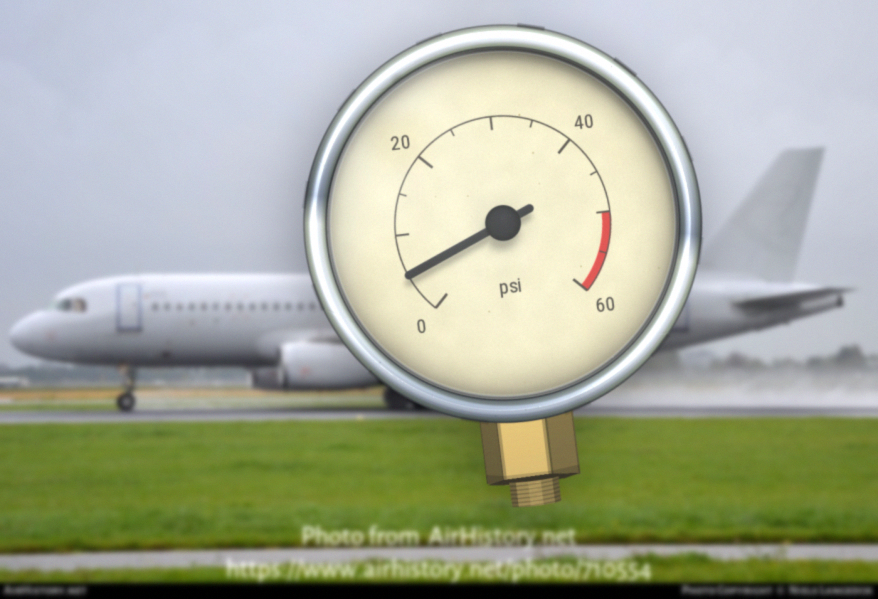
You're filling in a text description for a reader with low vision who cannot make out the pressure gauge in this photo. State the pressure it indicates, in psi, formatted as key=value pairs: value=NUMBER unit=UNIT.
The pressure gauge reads value=5 unit=psi
